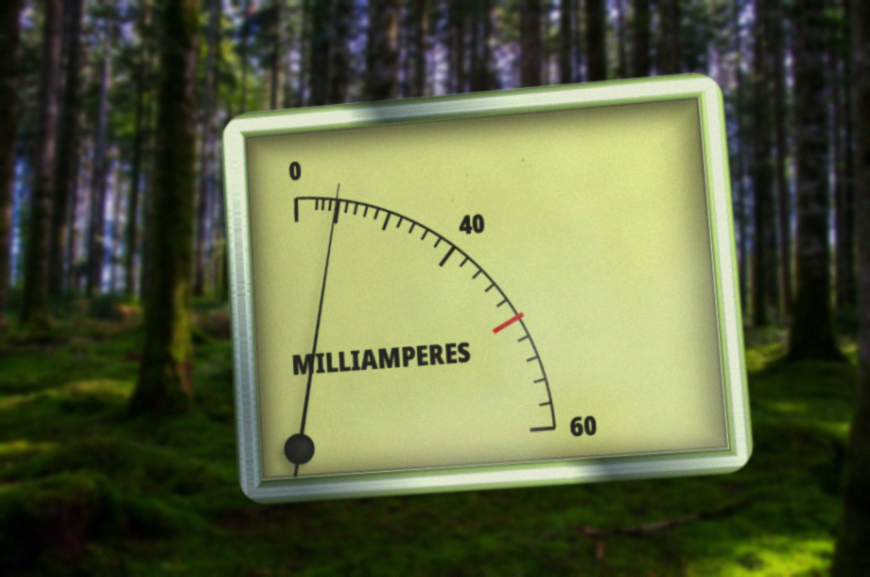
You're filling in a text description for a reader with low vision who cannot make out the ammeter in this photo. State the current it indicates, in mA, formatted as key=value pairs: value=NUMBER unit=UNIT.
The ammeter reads value=20 unit=mA
